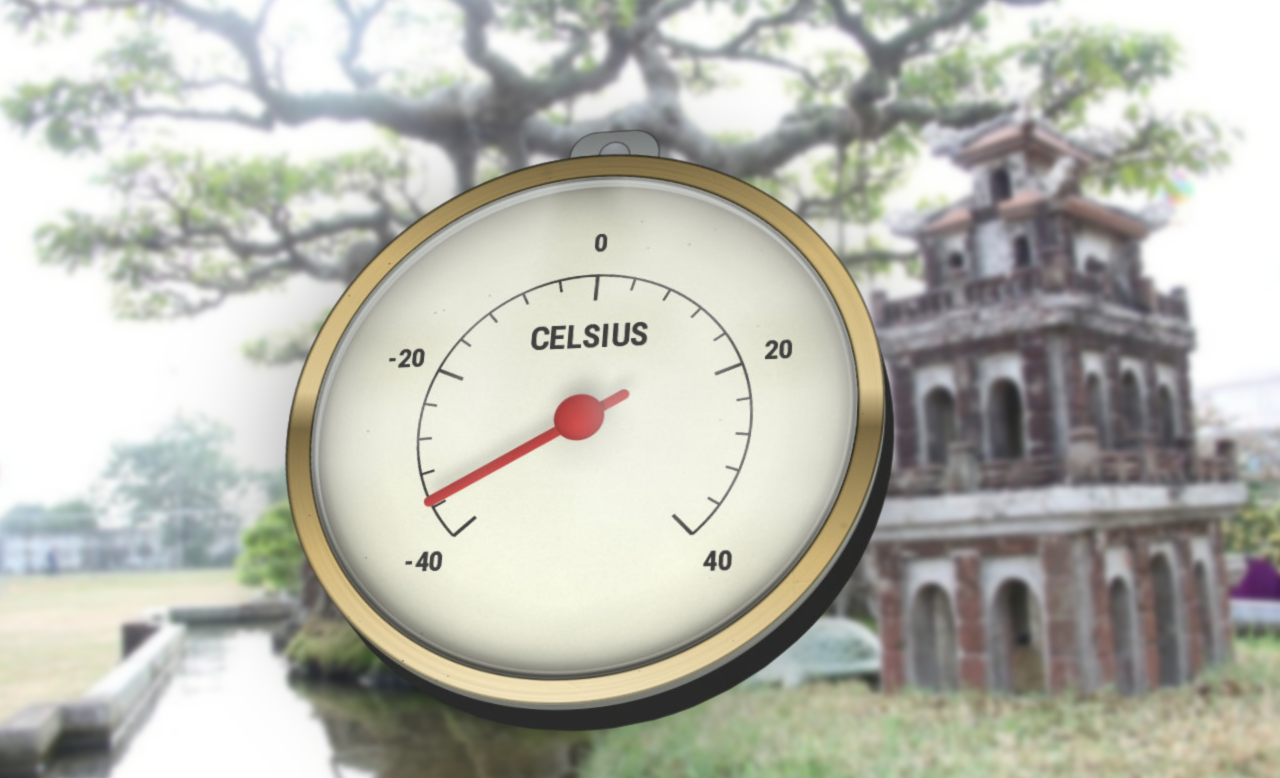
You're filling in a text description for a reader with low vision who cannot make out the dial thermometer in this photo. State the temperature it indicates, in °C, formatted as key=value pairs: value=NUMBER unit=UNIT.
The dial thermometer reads value=-36 unit=°C
